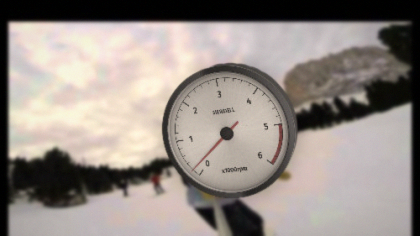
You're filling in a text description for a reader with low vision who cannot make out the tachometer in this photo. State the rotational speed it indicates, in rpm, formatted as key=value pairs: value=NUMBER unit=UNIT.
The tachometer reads value=200 unit=rpm
